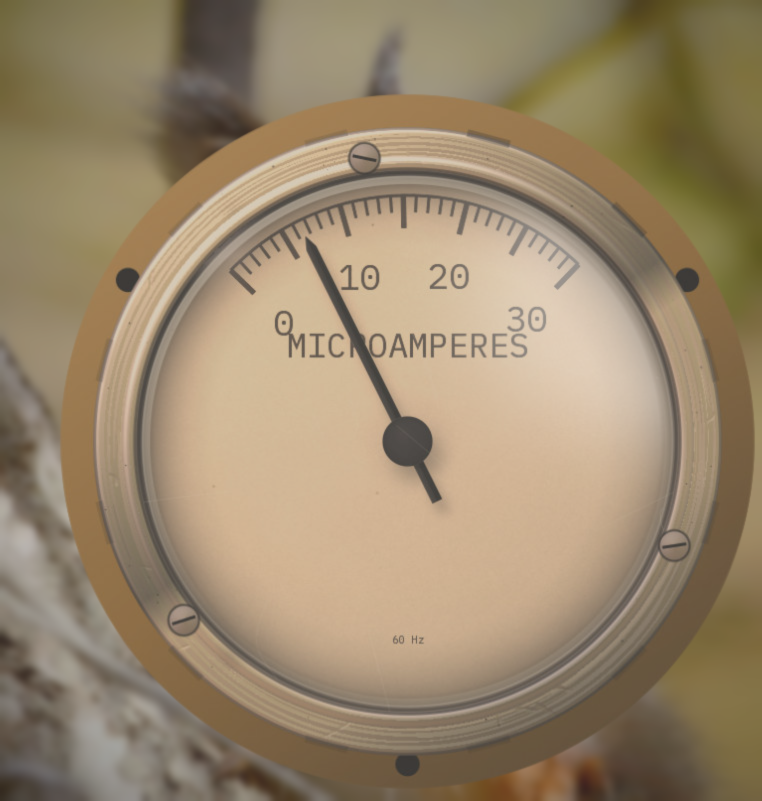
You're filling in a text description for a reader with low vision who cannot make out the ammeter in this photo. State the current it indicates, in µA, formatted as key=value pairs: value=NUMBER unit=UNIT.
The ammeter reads value=6.5 unit=µA
